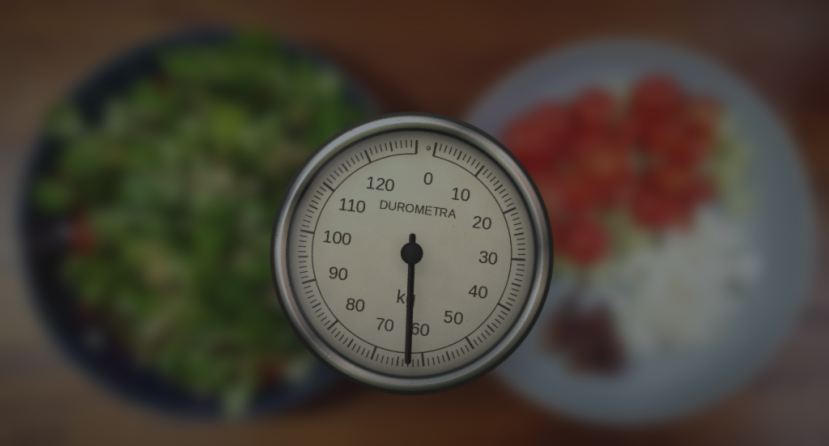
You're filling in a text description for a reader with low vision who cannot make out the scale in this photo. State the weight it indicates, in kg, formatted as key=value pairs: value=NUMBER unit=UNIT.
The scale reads value=63 unit=kg
